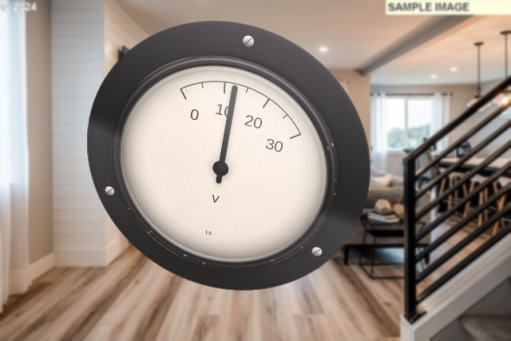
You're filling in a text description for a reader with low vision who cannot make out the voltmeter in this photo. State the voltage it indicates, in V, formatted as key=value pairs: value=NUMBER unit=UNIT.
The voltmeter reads value=12.5 unit=V
